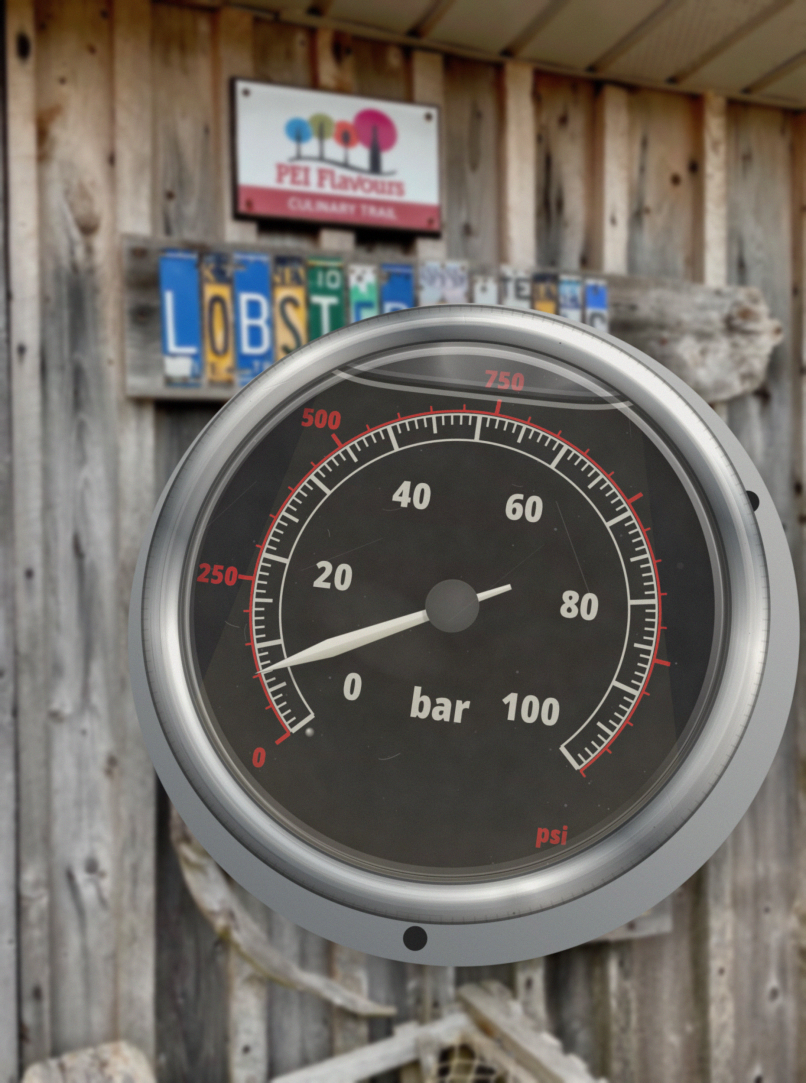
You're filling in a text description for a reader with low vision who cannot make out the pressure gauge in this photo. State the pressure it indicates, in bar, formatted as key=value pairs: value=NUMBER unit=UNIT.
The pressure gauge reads value=7 unit=bar
